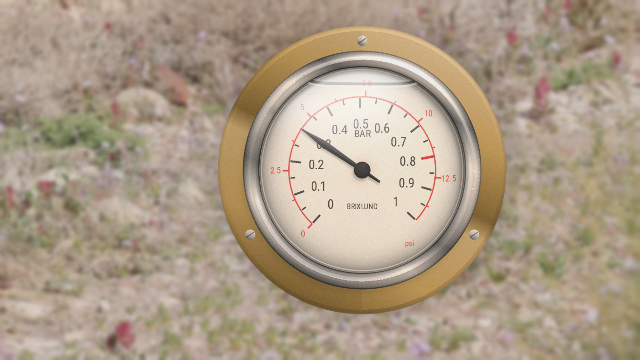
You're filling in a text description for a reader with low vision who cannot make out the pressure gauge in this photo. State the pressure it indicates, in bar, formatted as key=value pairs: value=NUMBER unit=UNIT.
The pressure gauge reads value=0.3 unit=bar
